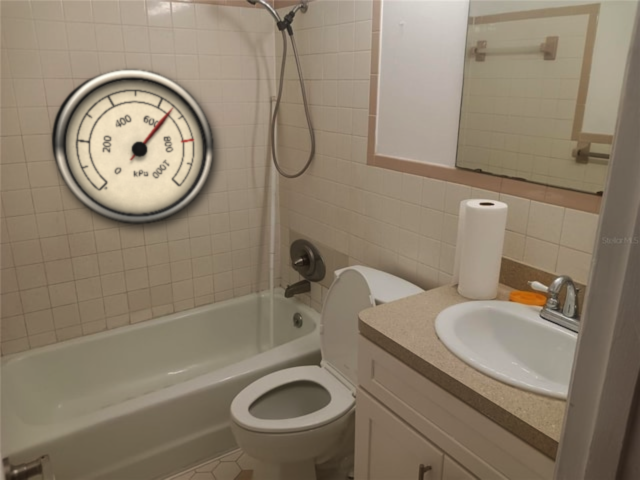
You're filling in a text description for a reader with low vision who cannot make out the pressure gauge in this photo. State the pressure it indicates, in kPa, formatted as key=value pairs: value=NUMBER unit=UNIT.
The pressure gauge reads value=650 unit=kPa
